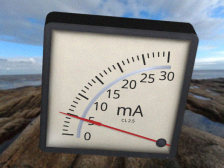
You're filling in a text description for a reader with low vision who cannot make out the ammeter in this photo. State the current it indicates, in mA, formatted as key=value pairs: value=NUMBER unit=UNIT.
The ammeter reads value=5 unit=mA
